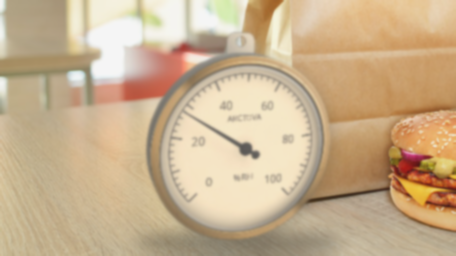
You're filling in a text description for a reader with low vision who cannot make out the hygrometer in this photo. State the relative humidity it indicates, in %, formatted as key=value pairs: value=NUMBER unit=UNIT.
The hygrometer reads value=28 unit=%
